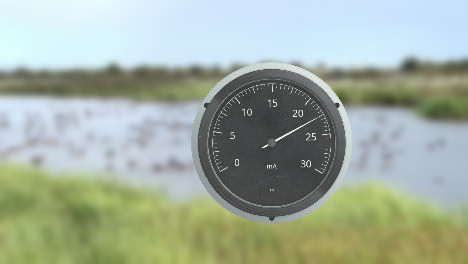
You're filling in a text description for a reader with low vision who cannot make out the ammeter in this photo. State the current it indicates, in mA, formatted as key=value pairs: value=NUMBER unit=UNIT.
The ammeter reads value=22.5 unit=mA
